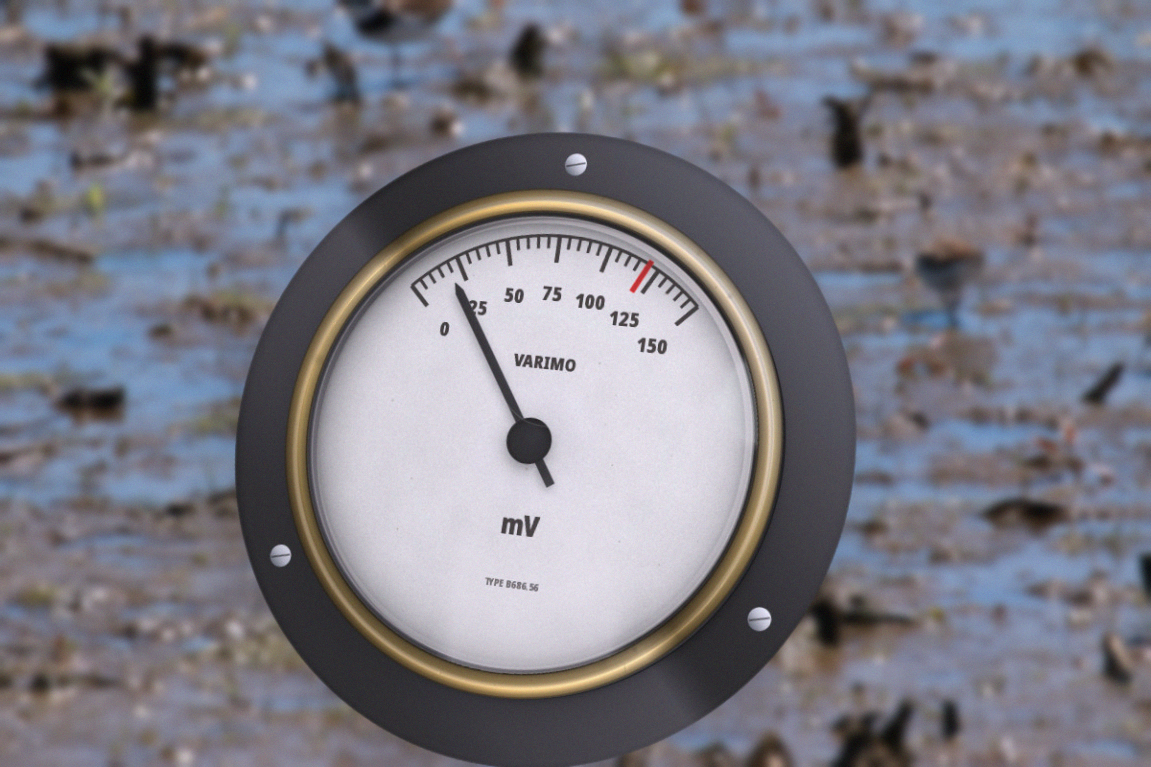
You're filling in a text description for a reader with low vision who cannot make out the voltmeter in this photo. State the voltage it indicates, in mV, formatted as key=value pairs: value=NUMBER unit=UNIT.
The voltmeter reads value=20 unit=mV
